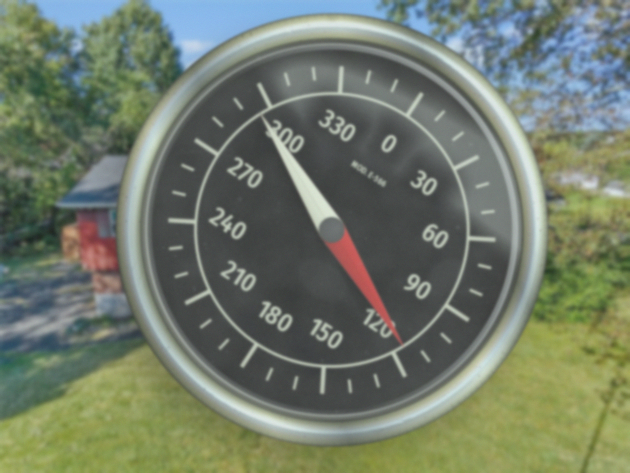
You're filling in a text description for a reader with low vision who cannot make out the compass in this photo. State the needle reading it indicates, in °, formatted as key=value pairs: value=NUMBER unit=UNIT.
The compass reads value=115 unit=°
